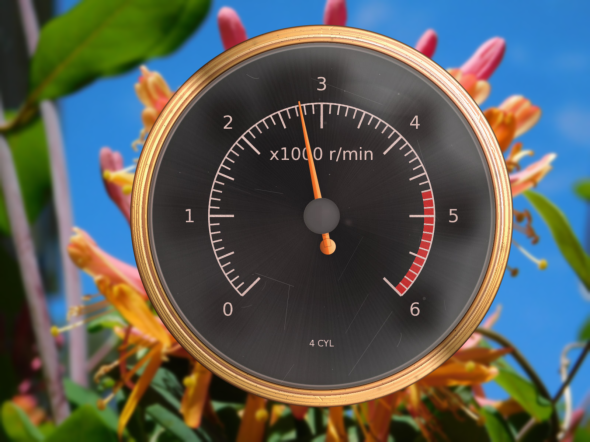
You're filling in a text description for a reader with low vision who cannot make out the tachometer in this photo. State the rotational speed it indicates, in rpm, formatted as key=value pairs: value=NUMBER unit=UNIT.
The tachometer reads value=2750 unit=rpm
